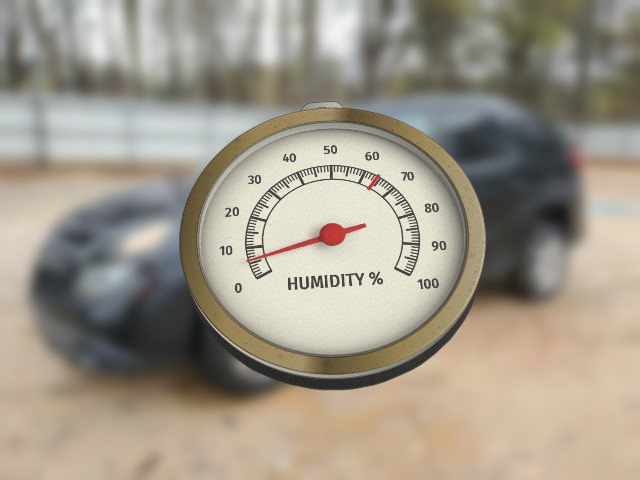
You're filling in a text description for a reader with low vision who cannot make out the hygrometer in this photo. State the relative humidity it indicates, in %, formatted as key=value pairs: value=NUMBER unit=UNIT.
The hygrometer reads value=5 unit=%
